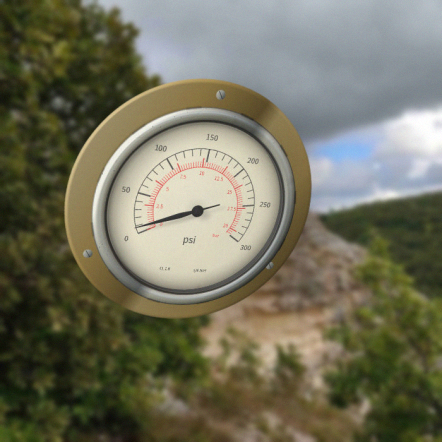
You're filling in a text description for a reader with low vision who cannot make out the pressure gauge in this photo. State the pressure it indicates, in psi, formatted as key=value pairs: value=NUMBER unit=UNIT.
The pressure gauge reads value=10 unit=psi
